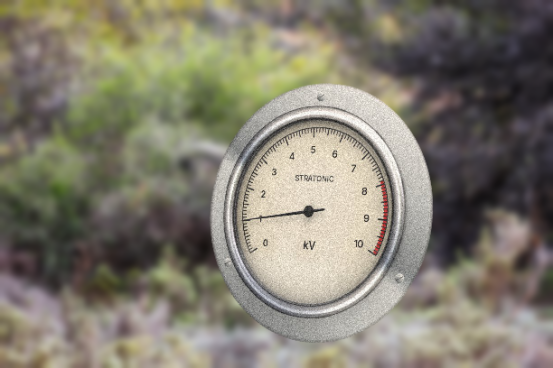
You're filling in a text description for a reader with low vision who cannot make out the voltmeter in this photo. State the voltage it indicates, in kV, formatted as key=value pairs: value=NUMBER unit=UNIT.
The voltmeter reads value=1 unit=kV
